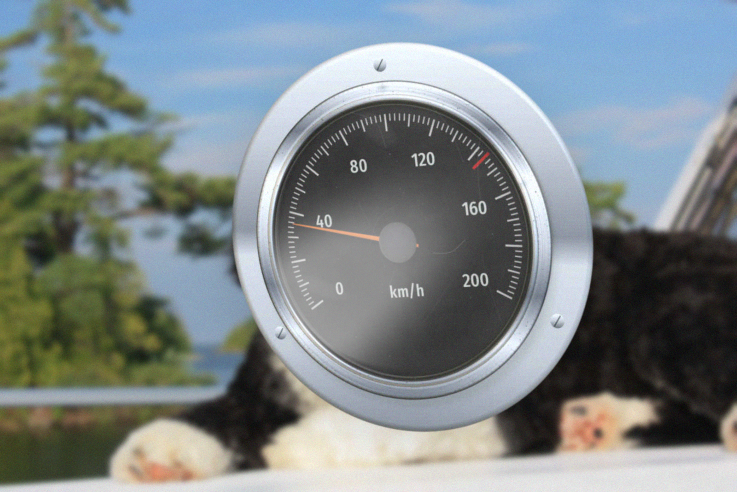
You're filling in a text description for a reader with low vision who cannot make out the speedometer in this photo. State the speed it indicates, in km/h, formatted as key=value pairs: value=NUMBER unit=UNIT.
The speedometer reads value=36 unit=km/h
